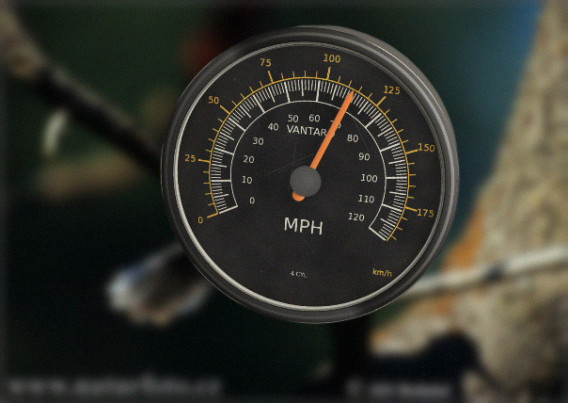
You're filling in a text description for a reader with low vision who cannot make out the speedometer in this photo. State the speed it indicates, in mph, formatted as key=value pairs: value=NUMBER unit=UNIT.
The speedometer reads value=70 unit=mph
